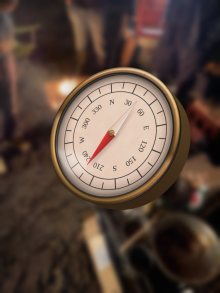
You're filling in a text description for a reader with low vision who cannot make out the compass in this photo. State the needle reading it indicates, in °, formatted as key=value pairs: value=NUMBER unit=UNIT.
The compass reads value=225 unit=°
